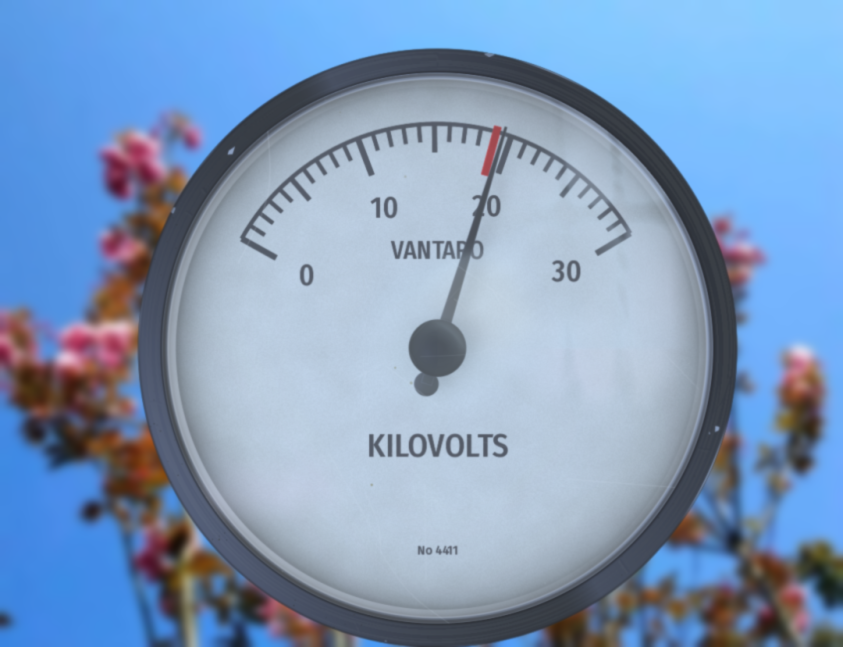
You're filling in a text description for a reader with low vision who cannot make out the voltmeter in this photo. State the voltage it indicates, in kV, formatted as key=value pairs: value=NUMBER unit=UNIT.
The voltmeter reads value=19.5 unit=kV
